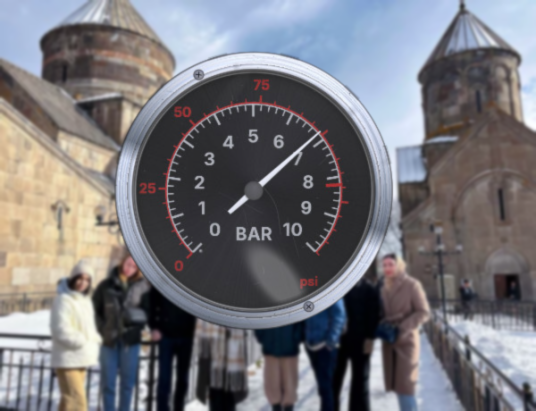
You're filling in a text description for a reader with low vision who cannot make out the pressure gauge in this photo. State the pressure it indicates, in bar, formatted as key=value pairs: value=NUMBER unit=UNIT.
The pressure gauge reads value=6.8 unit=bar
